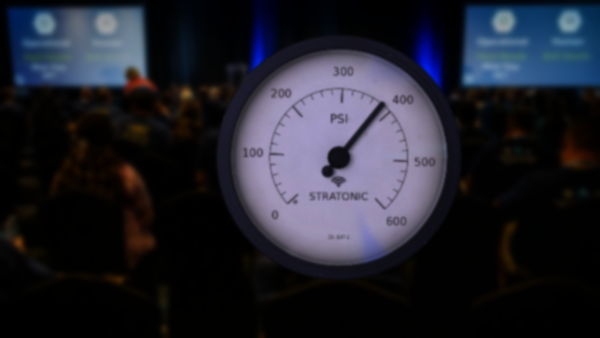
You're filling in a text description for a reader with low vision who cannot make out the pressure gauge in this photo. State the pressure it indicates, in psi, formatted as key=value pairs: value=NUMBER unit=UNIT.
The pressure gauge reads value=380 unit=psi
